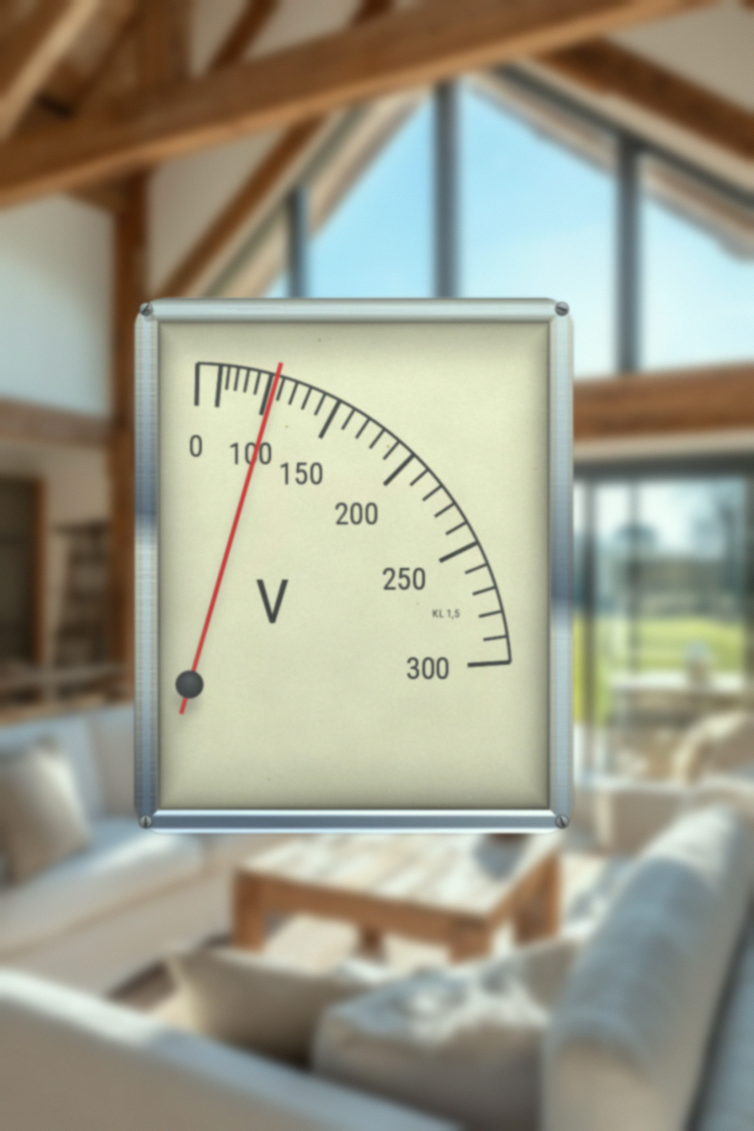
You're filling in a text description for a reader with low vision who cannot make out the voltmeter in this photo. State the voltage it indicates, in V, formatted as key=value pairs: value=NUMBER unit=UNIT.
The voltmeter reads value=105 unit=V
